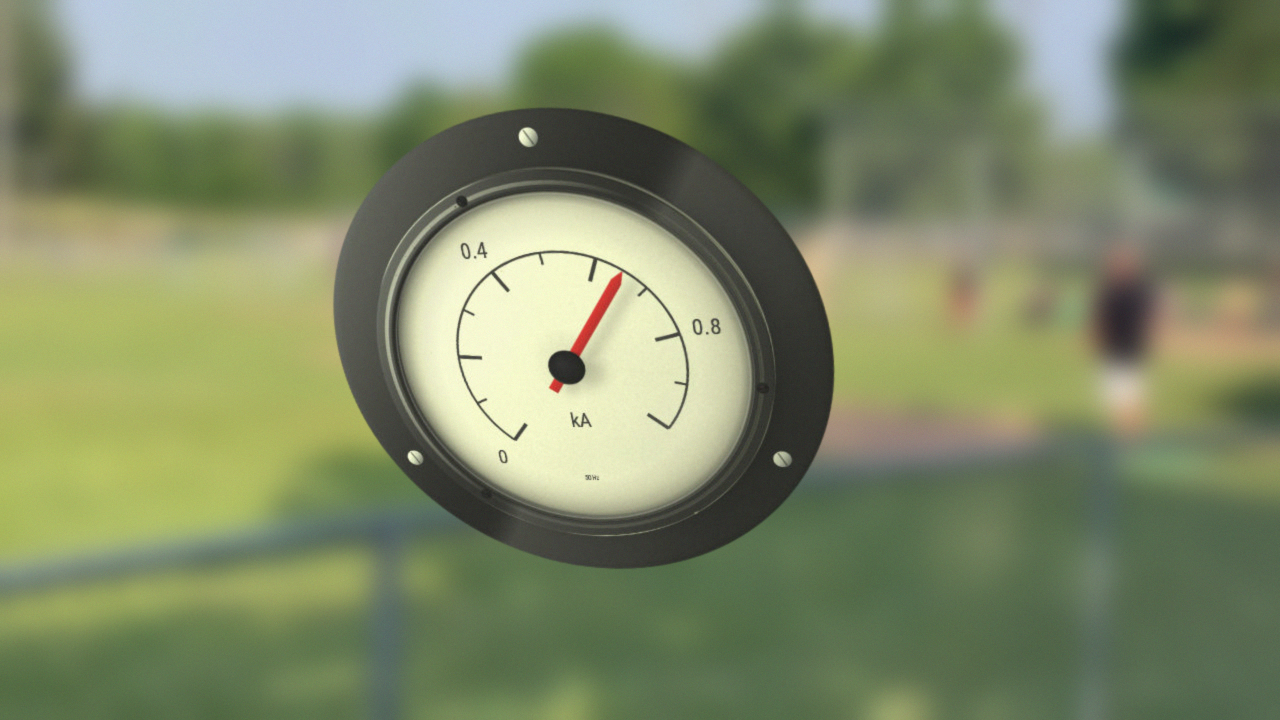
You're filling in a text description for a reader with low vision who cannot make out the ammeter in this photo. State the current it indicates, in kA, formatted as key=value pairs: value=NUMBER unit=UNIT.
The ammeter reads value=0.65 unit=kA
